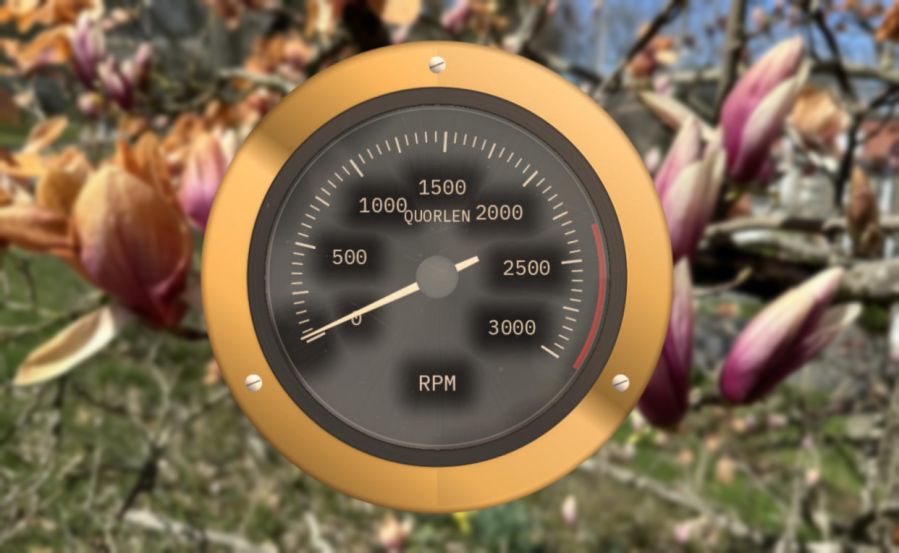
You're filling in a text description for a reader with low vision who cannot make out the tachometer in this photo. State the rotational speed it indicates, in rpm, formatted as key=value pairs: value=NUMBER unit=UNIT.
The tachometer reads value=25 unit=rpm
